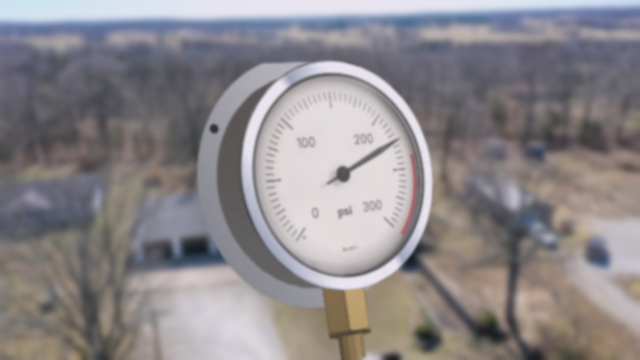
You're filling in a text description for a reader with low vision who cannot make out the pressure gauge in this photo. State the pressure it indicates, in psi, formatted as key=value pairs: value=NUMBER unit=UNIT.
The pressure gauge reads value=225 unit=psi
